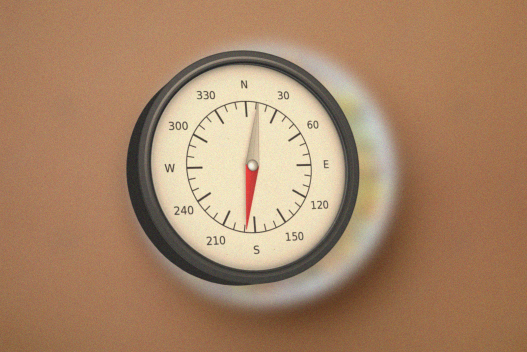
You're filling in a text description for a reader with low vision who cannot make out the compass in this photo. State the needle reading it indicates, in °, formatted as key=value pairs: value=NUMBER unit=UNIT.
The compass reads value=190 unit=°
